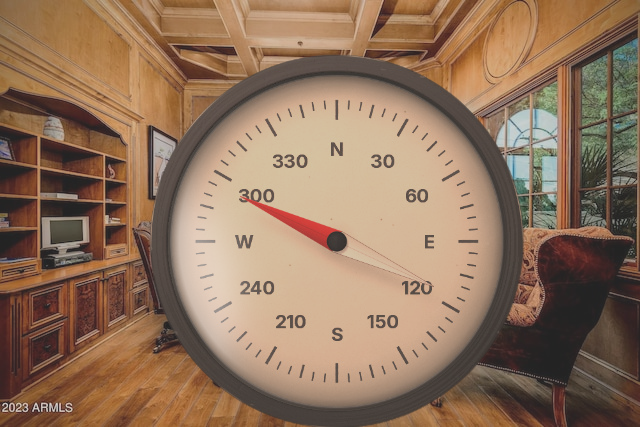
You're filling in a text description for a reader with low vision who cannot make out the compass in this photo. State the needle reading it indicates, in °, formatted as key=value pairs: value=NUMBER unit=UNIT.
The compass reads value=295 unit=°
